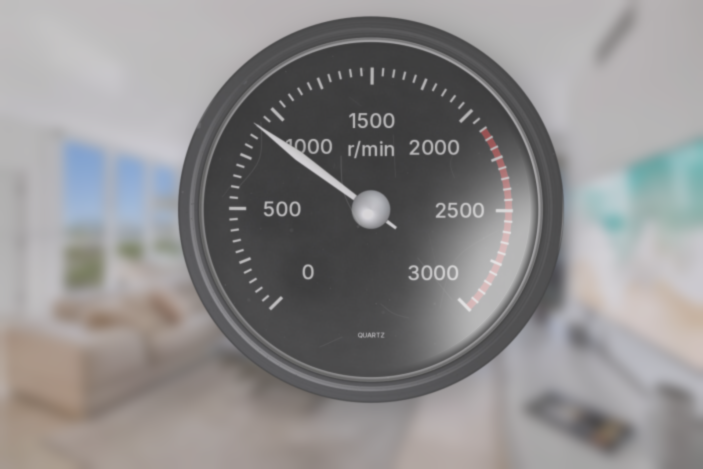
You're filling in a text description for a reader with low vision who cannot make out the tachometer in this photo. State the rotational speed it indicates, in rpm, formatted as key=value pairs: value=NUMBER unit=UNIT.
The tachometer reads value=900 unit=rpm
